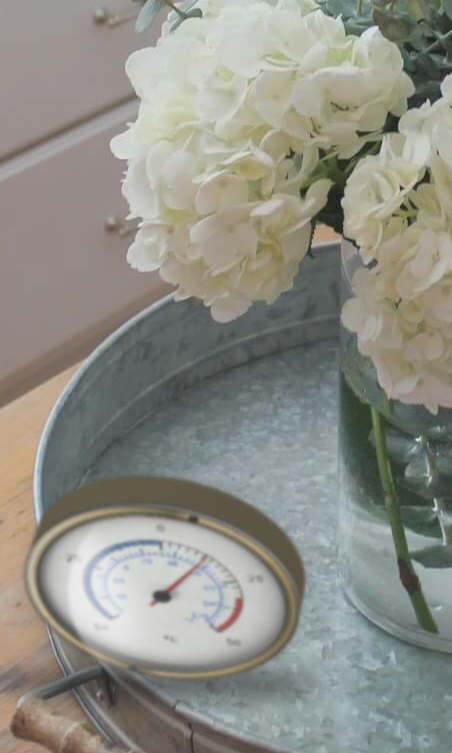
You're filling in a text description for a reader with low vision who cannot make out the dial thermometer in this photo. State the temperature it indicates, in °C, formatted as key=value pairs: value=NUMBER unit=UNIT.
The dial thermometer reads value=12.5 unit=°C
